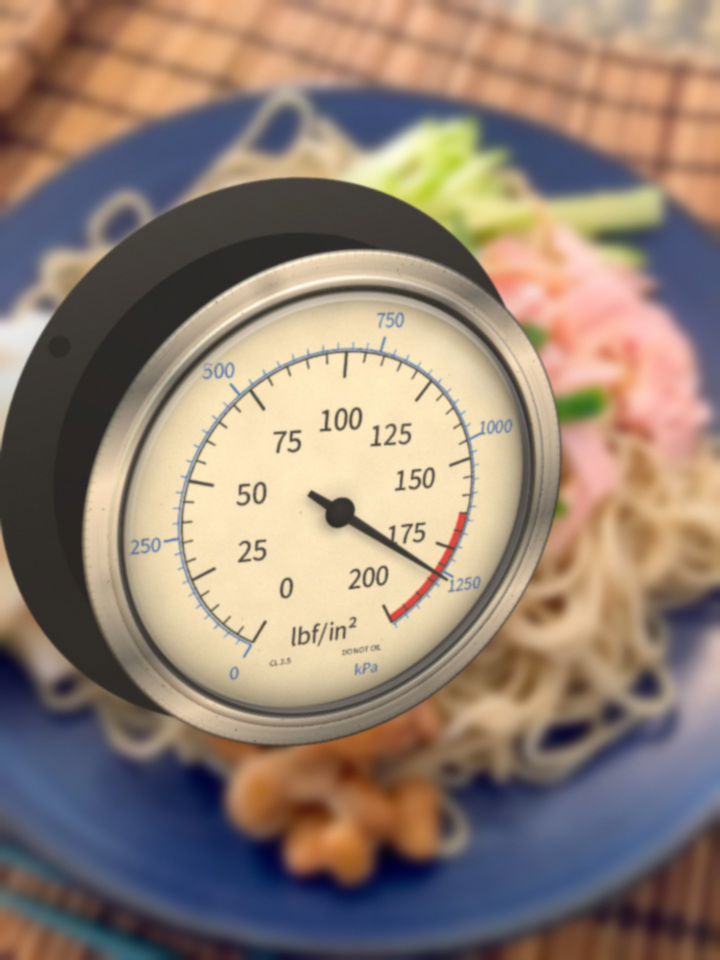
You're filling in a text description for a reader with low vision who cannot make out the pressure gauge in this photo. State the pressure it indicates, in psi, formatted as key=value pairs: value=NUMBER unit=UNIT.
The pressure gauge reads value=182.5 unit=psi
